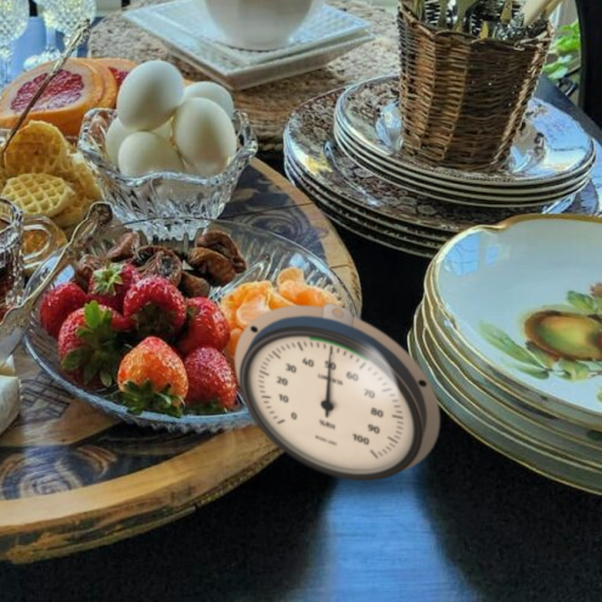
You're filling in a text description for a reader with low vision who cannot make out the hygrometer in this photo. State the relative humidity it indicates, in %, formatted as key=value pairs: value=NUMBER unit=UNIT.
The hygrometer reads value=50 unit=%
